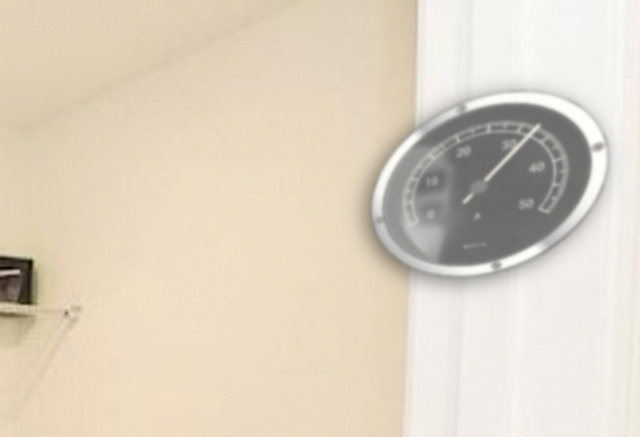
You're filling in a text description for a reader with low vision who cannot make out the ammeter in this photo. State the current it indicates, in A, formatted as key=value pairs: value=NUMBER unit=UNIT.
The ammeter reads value=32.5 unit=A
